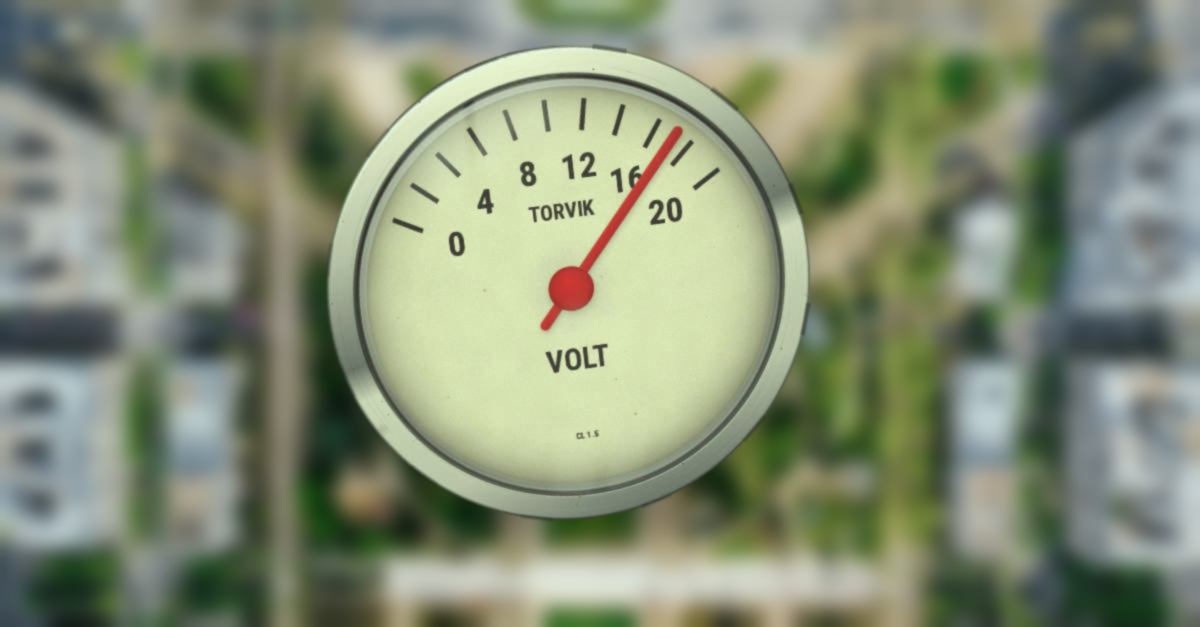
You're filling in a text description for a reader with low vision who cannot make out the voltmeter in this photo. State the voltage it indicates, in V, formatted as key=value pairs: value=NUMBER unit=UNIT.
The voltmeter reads value=17 unit=V
